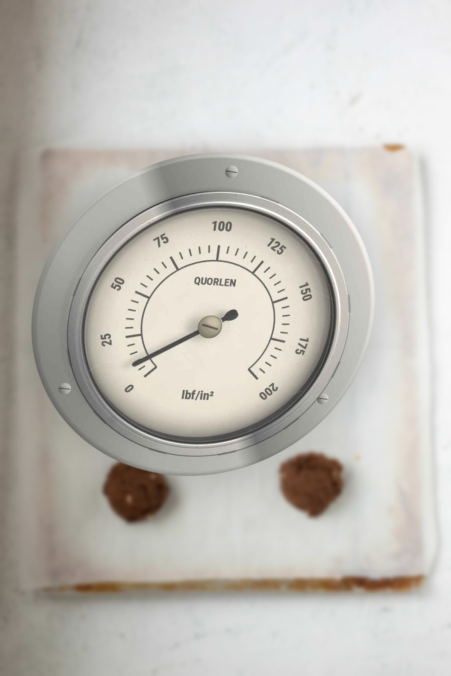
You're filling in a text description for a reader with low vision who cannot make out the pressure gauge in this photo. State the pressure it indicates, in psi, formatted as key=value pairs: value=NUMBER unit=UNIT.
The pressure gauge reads value=10 unit=psi
